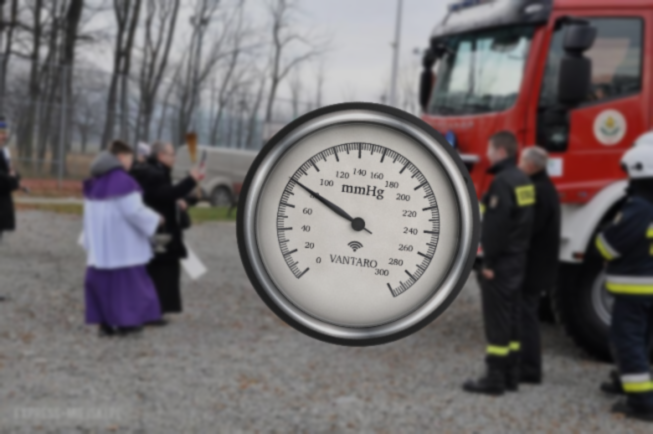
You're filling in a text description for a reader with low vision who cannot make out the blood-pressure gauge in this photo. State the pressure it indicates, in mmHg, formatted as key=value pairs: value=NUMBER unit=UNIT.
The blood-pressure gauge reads value=80 unit=mmHg
